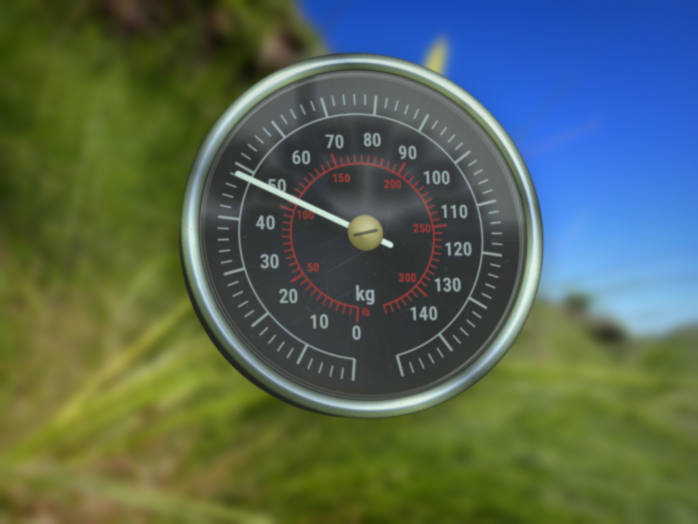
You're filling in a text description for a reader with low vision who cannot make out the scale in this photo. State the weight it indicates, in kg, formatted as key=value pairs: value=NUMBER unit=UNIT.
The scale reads value=48 unit=kg
